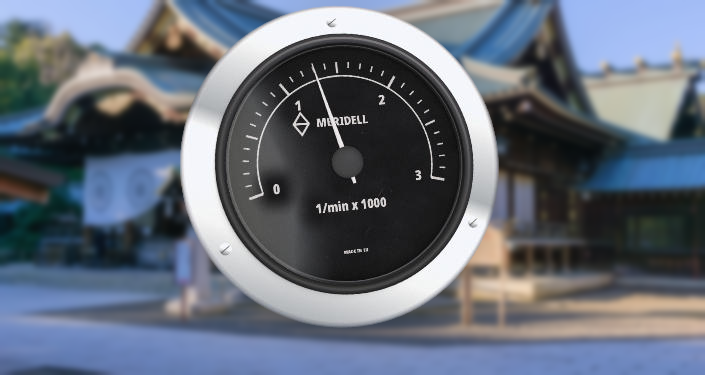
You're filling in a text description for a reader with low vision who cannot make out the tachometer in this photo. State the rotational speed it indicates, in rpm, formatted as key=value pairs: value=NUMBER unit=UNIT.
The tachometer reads value=1300 unit=rpm
